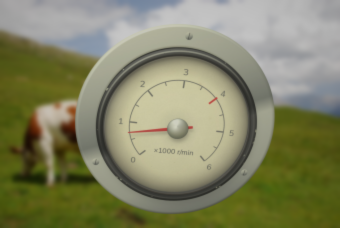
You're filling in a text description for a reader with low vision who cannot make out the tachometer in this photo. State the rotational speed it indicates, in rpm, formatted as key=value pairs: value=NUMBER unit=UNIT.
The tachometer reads value=750 unit=rpm
